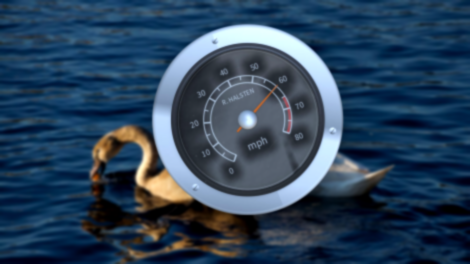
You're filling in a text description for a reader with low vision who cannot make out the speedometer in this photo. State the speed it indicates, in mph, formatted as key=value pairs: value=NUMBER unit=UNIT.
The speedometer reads value=60 unit=mph
